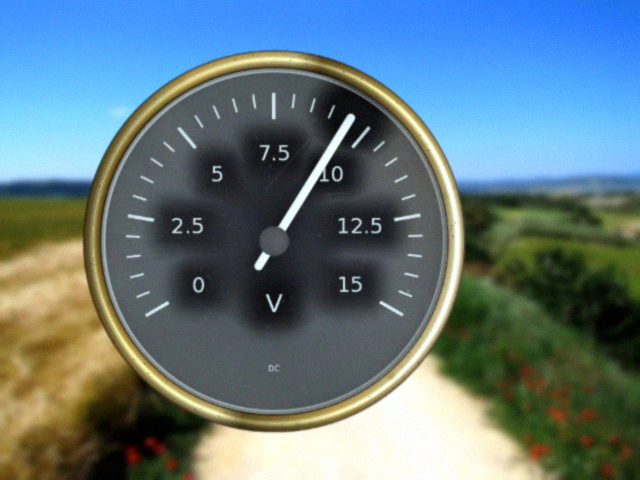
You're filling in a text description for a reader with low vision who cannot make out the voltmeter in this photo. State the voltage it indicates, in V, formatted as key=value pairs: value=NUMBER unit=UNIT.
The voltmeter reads value=9.5 unit=V
